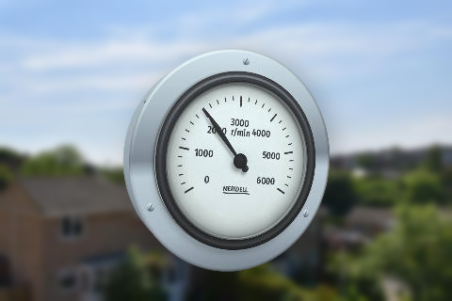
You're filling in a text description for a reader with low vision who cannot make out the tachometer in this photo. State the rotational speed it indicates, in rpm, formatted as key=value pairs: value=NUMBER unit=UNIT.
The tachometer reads value=2000 unit=rpm
